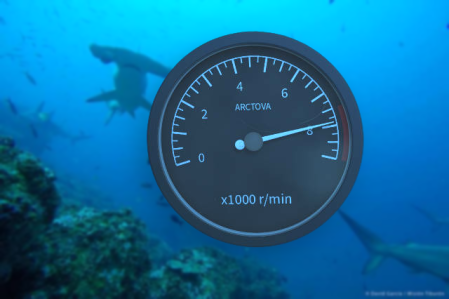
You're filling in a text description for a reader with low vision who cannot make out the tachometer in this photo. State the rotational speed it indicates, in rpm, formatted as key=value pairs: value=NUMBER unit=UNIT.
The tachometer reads value=7875 unit=rpm
